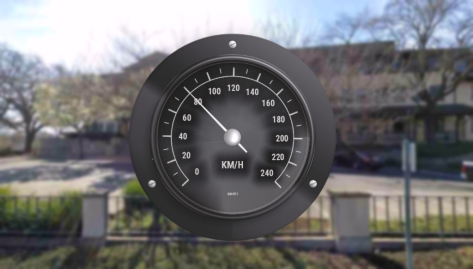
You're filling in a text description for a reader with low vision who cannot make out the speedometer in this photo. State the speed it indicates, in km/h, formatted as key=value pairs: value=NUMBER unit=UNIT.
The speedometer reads value=80 unit=km/h
